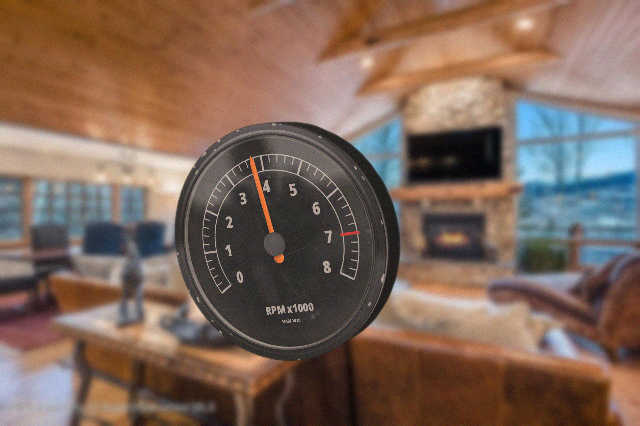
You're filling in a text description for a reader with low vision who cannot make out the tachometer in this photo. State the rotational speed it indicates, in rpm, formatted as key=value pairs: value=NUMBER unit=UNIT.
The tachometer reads value=3800 unit=rpm
